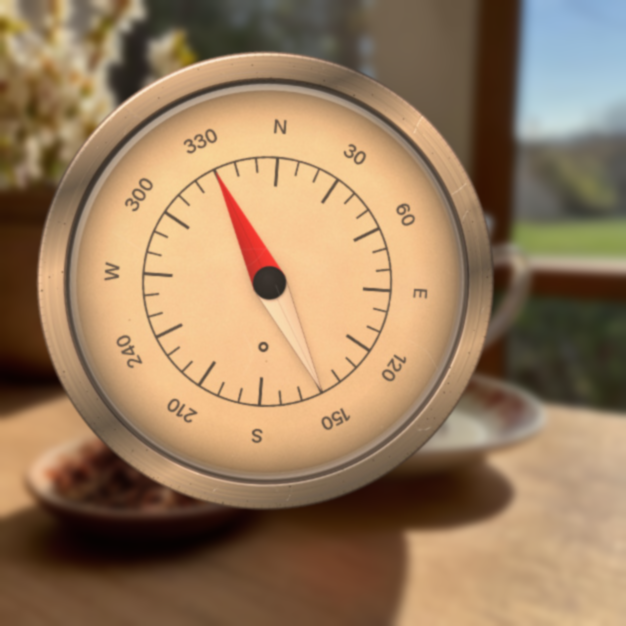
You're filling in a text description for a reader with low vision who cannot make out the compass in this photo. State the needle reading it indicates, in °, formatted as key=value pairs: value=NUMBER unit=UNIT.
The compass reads value=330 unit=°
